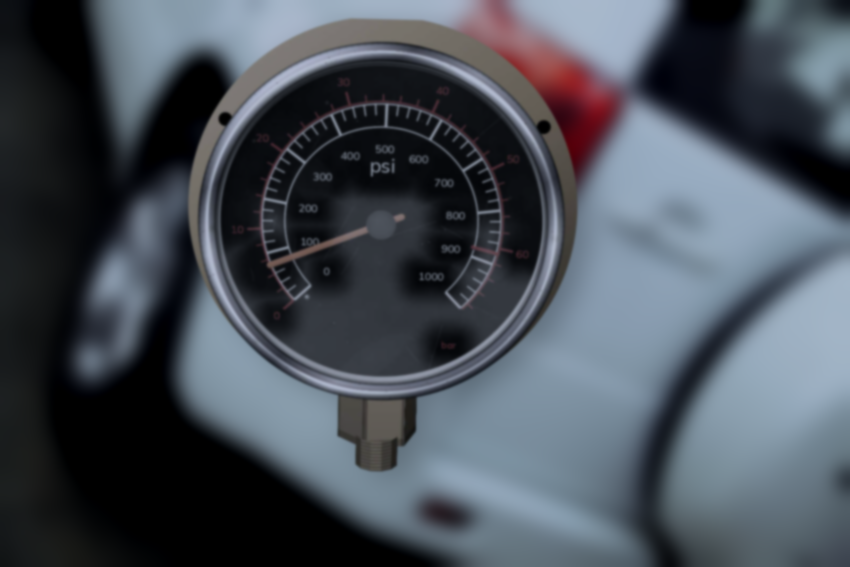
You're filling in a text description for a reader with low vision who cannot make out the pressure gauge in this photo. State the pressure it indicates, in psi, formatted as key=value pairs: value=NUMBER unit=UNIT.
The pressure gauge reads value=80 unit=psi
